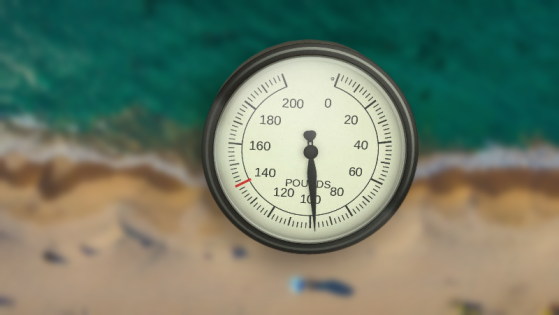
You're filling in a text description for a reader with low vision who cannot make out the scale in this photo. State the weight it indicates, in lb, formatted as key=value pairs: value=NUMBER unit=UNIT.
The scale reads value=98 unit=lb
